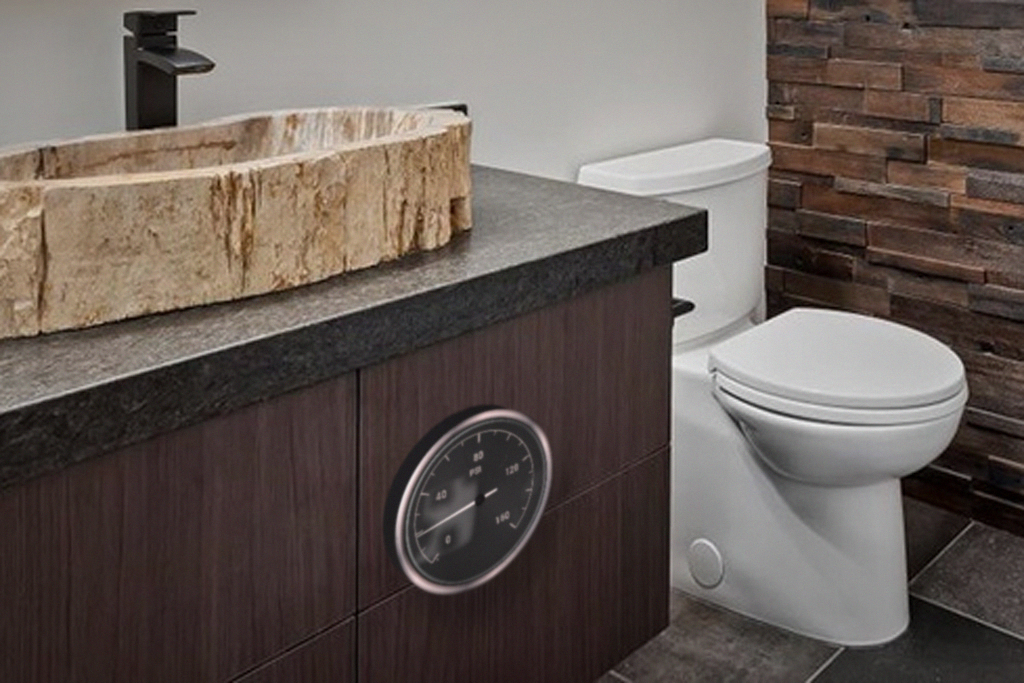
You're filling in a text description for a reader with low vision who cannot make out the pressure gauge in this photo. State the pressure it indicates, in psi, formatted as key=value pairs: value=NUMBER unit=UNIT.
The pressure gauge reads value=20 unit=psi
